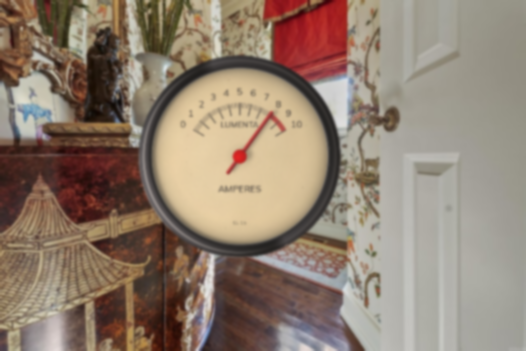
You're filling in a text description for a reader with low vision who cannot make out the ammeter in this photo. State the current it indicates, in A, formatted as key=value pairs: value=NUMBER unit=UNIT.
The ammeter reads value=8 unit=A
